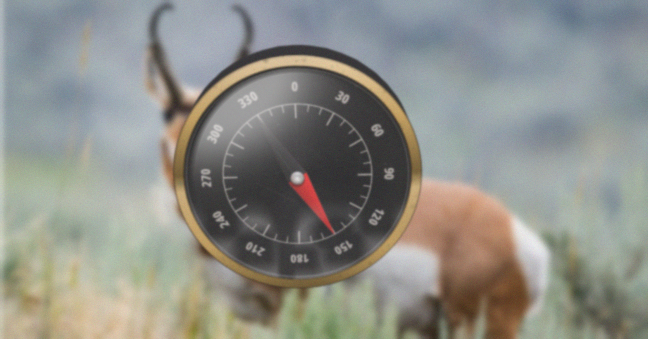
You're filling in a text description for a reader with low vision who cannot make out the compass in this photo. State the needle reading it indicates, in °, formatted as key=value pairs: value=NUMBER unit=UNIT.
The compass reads value=150 unit=°
